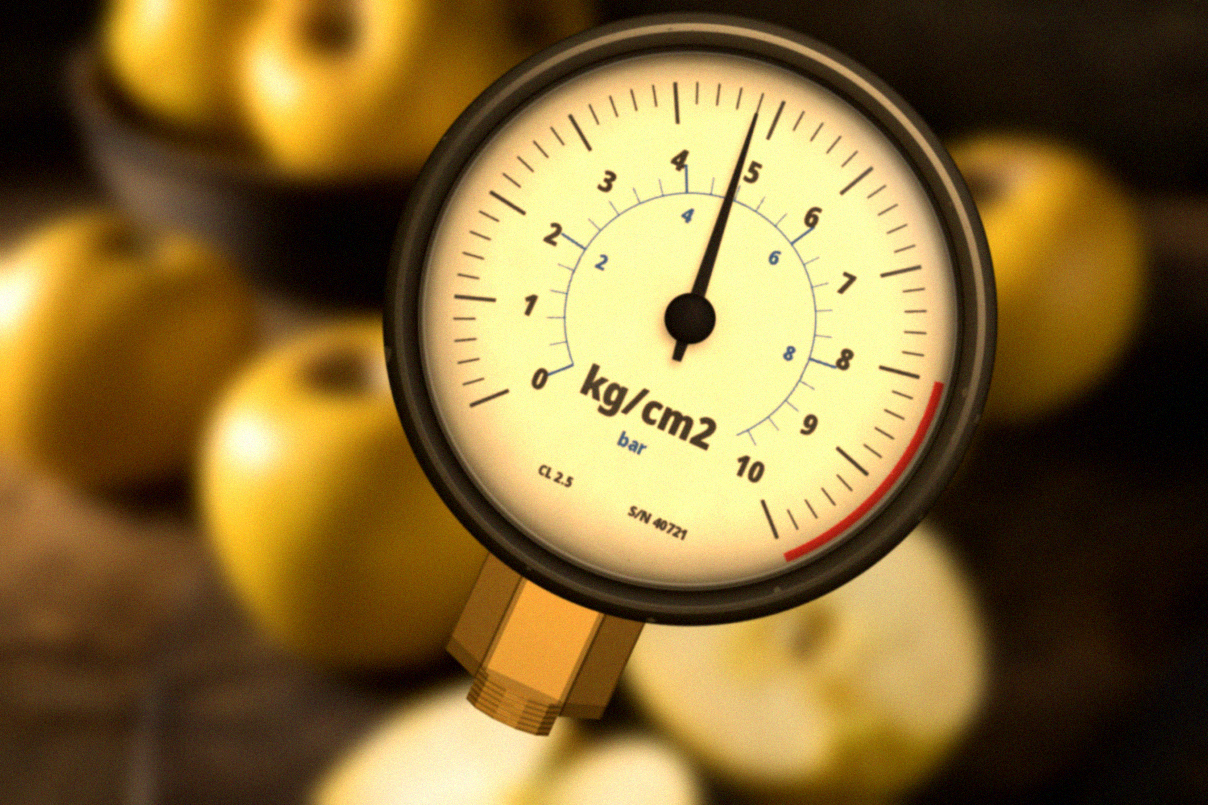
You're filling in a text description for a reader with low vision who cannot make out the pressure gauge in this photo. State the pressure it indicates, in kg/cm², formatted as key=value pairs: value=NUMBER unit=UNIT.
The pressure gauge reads value=4.8 unit=kg/cm²
